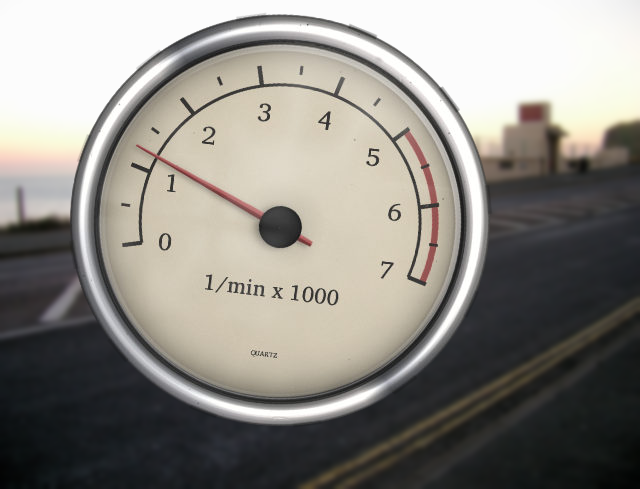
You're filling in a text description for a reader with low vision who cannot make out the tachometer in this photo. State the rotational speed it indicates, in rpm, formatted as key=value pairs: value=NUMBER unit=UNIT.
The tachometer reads value=1250 unit=rpm
